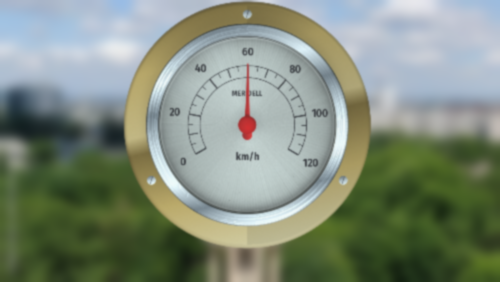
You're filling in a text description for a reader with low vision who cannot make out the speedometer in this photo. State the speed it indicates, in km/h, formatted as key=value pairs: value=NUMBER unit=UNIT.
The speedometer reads value=60 unit=km/h
